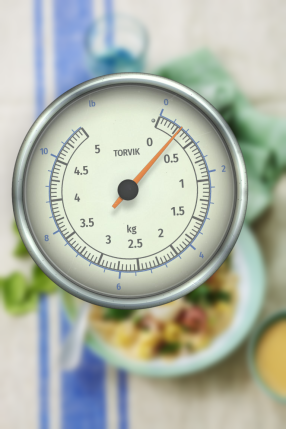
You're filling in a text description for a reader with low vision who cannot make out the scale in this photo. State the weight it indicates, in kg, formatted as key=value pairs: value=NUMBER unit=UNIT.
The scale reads value=0.3 unit=kg
